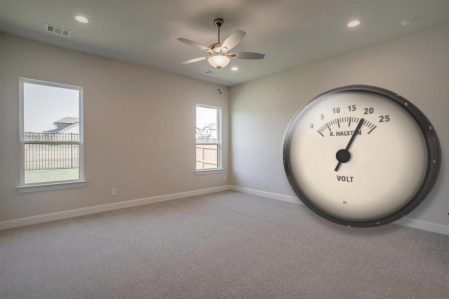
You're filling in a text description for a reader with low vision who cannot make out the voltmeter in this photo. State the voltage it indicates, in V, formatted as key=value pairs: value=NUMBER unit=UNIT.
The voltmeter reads value=20 unit=V
